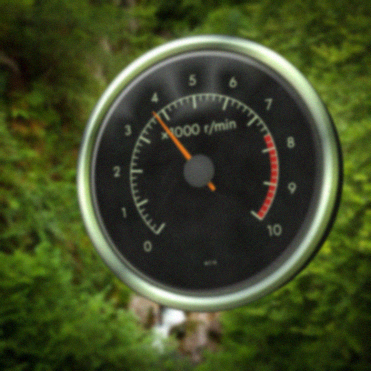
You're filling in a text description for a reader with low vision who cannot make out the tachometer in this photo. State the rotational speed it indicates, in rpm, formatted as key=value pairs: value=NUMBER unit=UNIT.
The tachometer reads value=3800 unit=rpm
